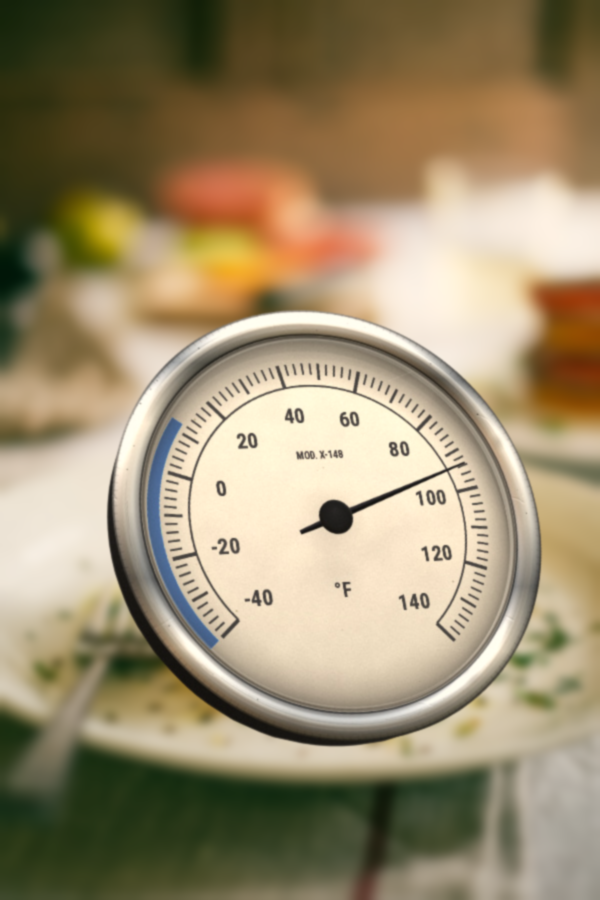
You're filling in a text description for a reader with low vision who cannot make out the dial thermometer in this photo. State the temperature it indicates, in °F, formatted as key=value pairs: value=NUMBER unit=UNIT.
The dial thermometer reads value=94 unit=°F
